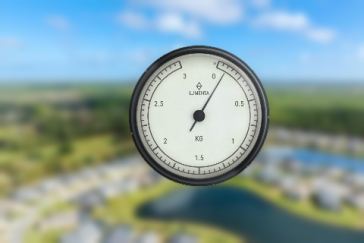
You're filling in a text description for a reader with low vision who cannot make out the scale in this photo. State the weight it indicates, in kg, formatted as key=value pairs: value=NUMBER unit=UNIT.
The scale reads value=0.1 unit=kg
